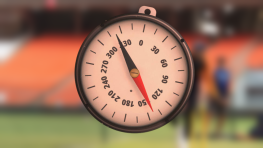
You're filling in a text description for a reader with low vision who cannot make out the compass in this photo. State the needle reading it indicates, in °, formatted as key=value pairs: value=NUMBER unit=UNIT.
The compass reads value=142.5 unit=°
